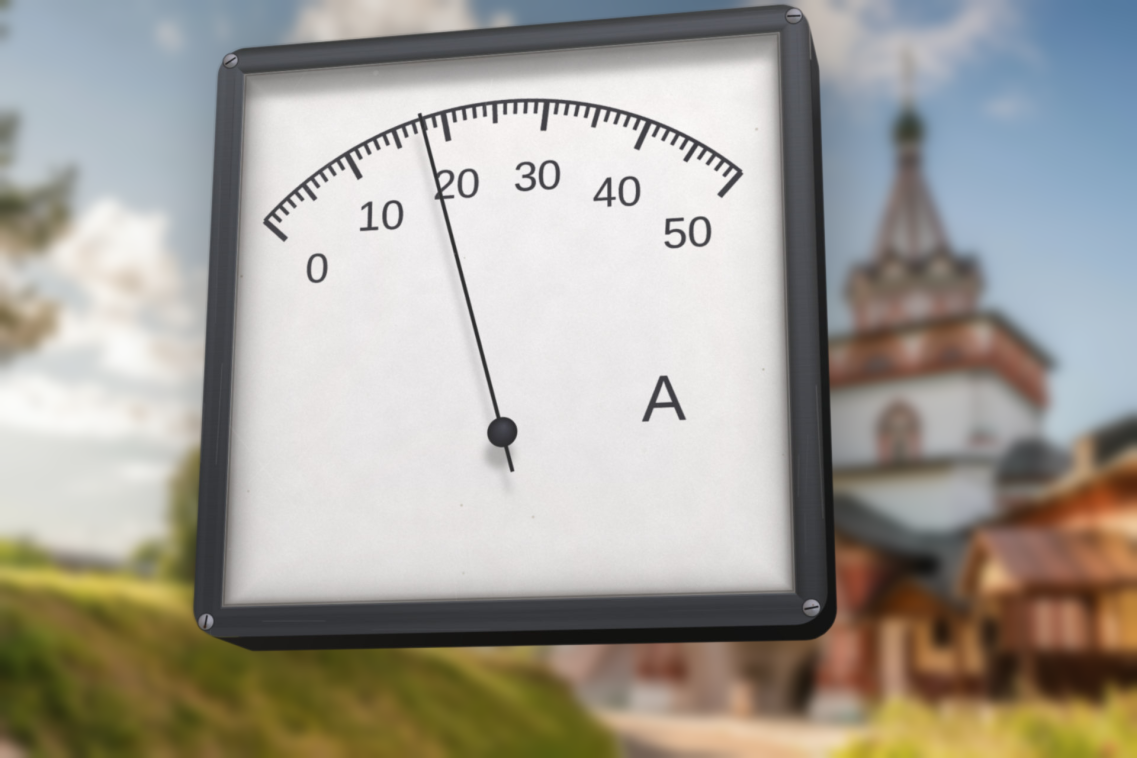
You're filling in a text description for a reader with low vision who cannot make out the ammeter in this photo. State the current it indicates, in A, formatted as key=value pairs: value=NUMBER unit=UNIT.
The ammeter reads value=18 unit=A
